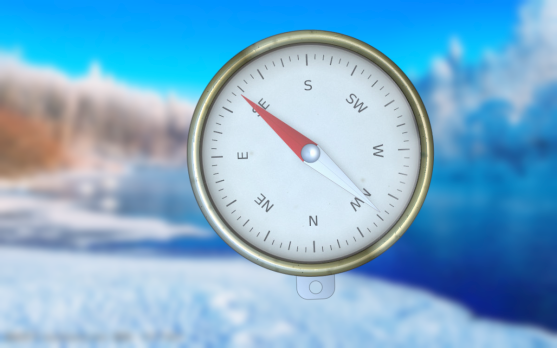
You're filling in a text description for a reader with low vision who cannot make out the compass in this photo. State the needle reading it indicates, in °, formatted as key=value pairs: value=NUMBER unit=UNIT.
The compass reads value=132.5 unit=°
